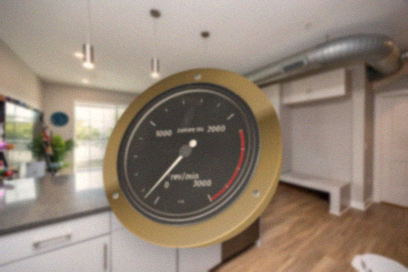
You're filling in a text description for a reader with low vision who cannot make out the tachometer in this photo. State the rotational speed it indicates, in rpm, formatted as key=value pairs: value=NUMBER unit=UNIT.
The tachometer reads value=100 unit=rpm
